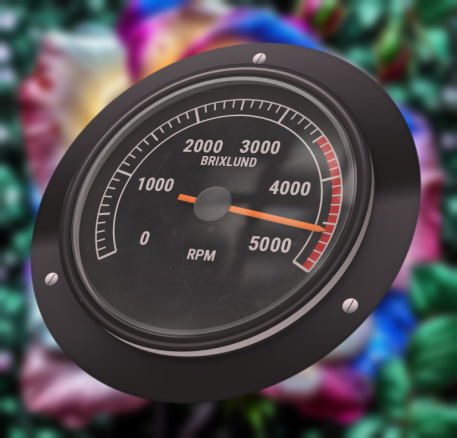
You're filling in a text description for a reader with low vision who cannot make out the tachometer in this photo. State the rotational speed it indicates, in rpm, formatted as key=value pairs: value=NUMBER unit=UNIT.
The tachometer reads value=4600 unit=rpm
